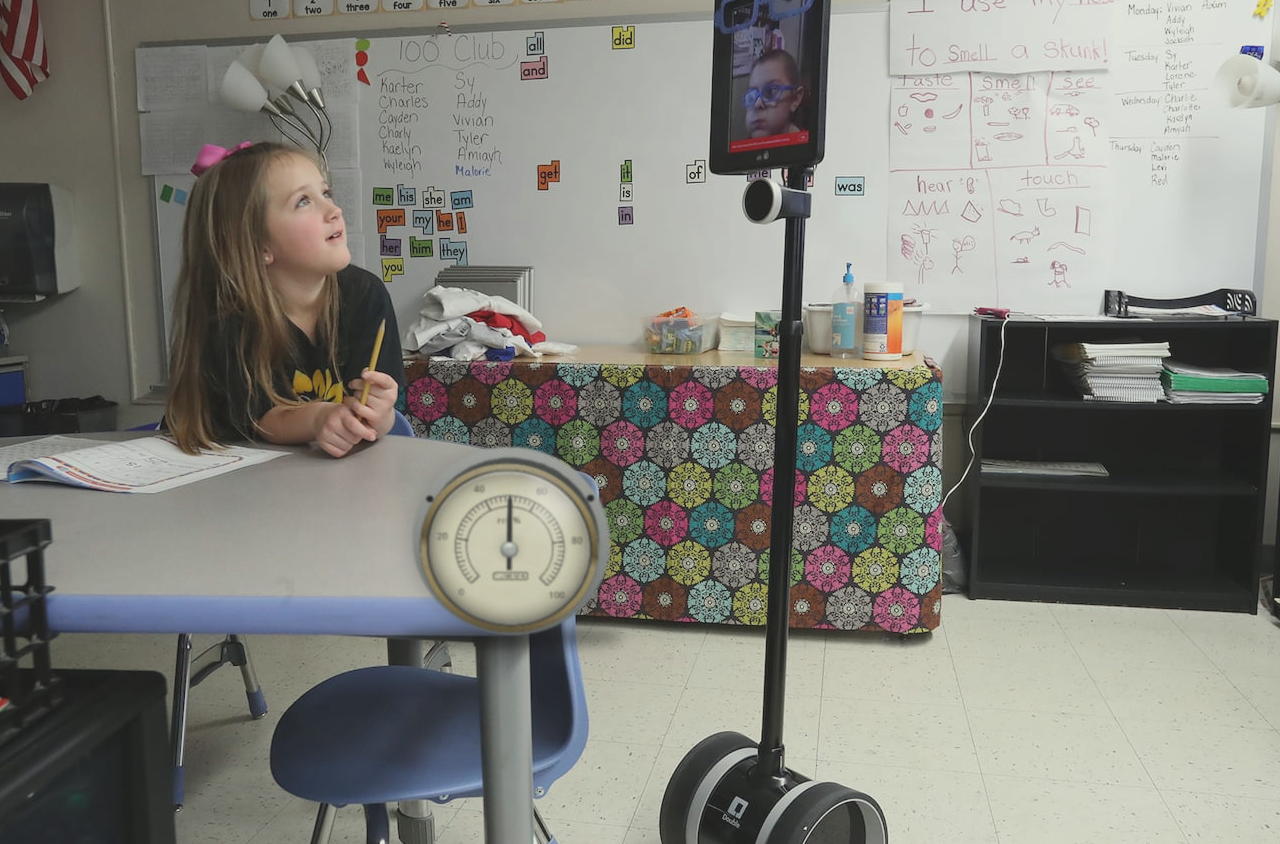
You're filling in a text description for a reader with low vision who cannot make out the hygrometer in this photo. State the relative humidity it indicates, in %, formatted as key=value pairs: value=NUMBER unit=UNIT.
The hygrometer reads value=50 unit=%
